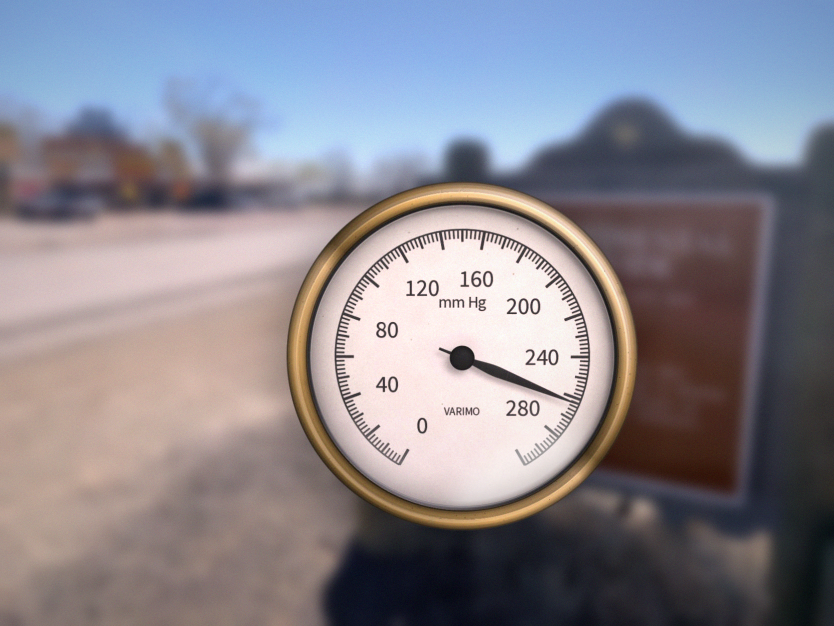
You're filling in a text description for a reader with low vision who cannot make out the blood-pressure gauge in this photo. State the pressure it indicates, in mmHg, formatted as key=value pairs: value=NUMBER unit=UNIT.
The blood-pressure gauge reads value=262 unit=mmHg
